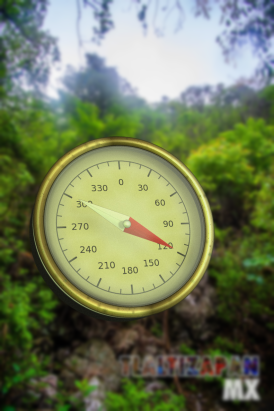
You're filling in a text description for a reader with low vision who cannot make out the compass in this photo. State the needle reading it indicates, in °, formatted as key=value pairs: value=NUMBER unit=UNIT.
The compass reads value=120 unit=°
